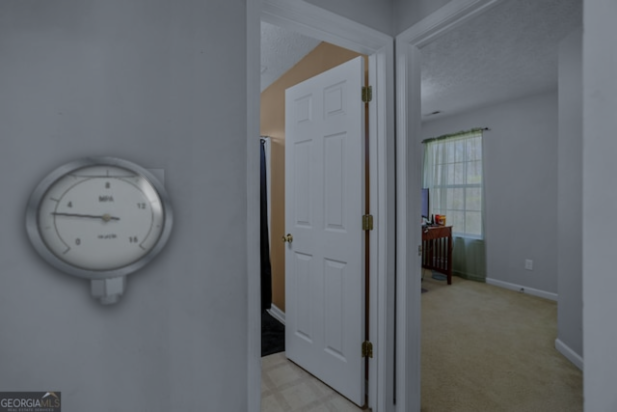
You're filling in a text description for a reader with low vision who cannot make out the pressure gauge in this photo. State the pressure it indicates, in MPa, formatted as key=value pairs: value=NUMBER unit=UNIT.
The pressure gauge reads value=3 unit=MPa
